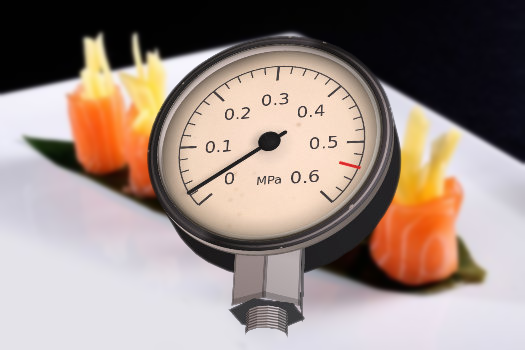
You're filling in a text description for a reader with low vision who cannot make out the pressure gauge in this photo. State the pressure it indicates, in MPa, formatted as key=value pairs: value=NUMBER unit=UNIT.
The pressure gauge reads value=0.02 unit=MPa
